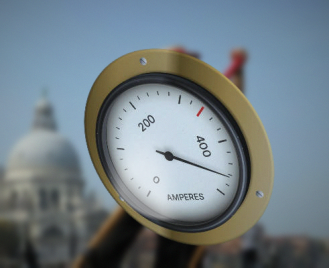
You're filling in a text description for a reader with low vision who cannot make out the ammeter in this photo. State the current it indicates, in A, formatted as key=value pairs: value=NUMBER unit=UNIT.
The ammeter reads value=460 unit=A
